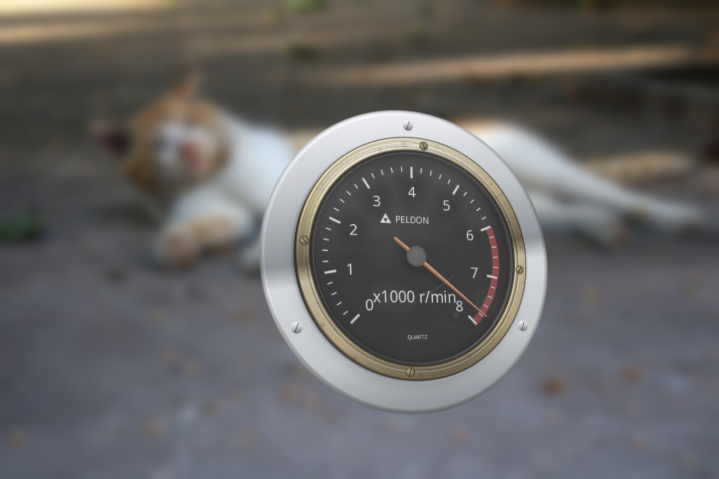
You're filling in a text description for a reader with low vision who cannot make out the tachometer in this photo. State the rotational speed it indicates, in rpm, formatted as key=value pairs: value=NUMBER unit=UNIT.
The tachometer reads value=7800 unit=rpm
